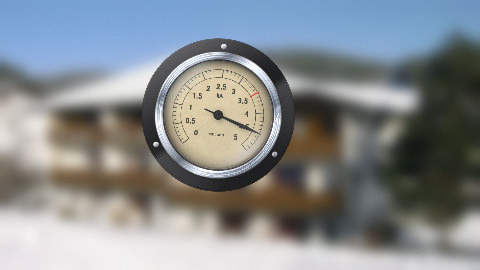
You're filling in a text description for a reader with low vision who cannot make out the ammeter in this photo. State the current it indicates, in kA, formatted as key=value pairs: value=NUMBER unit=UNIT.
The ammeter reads value=4.5 unit=kA
